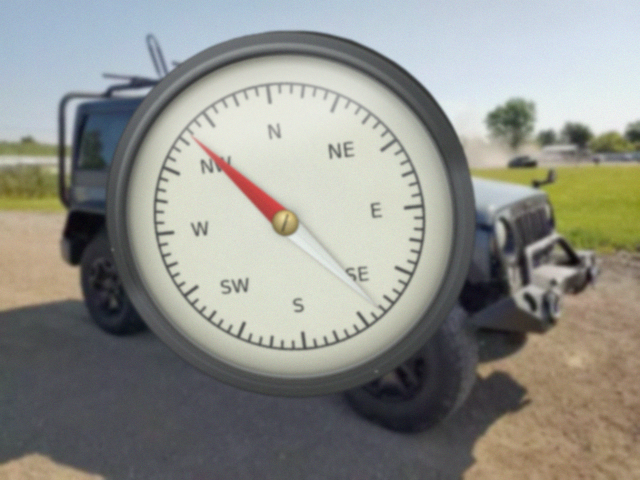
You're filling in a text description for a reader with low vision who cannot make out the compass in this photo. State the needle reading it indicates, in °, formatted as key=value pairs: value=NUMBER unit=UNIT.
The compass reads value=320 unit=°
